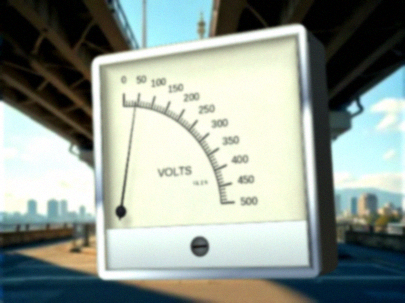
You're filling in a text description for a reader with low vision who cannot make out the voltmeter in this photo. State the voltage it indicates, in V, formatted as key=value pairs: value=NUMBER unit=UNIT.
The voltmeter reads value=50 unit=V
